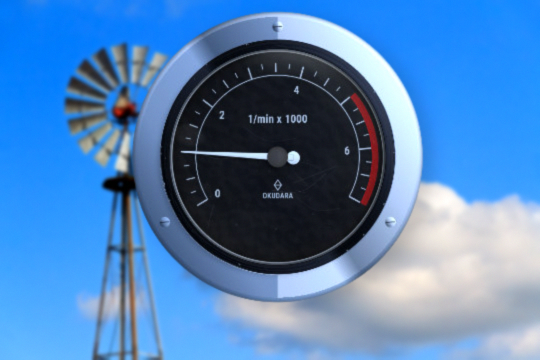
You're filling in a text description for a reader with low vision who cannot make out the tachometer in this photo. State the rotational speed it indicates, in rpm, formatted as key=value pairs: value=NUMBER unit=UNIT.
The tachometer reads value=1000 unit=rpm
